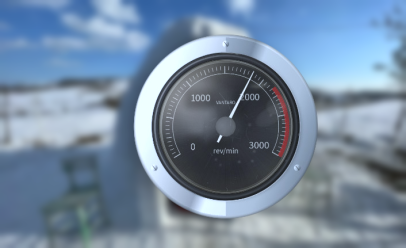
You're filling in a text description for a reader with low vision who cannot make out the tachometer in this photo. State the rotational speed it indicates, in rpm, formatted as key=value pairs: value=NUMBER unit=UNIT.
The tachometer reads value=1850 unit=rpm
